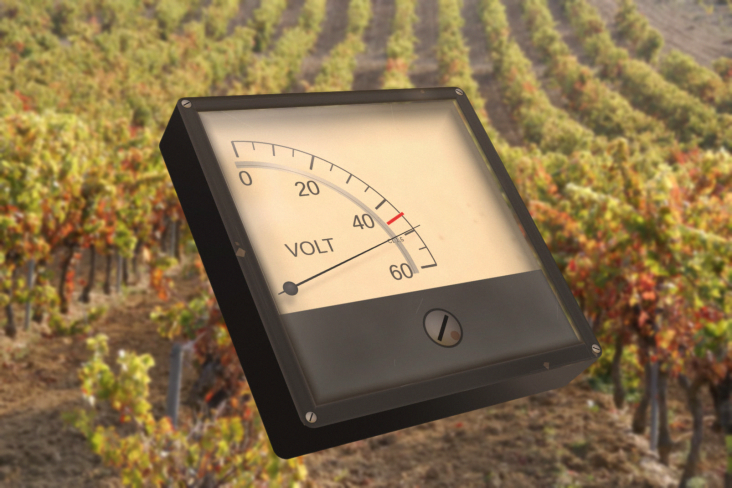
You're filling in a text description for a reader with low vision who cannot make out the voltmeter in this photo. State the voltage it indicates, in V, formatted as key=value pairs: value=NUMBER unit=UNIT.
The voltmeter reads value=50 unit=V
